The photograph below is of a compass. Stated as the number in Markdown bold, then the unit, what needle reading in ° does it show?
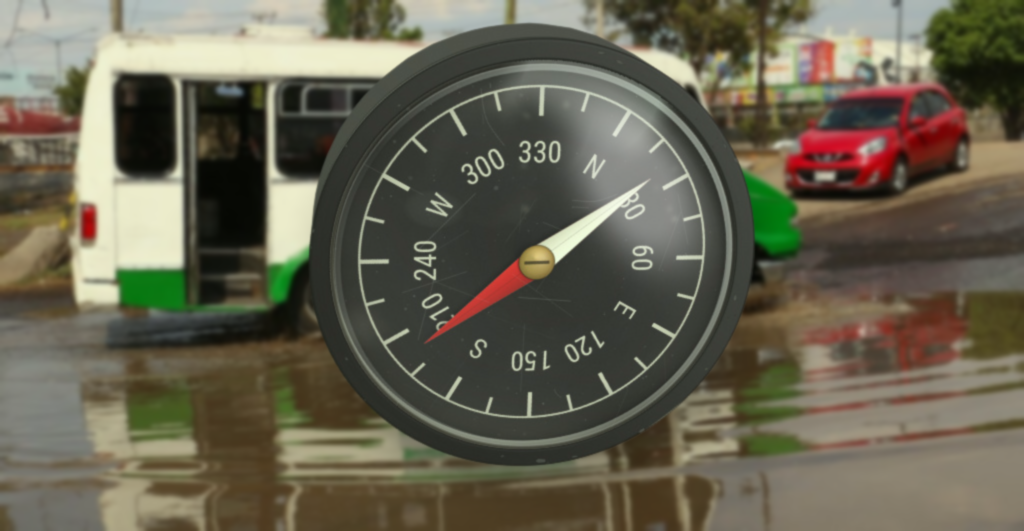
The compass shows **202.5** °
